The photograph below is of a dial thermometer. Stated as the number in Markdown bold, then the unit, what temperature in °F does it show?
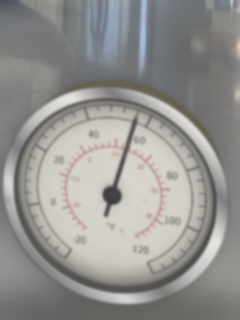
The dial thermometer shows **56** °F
